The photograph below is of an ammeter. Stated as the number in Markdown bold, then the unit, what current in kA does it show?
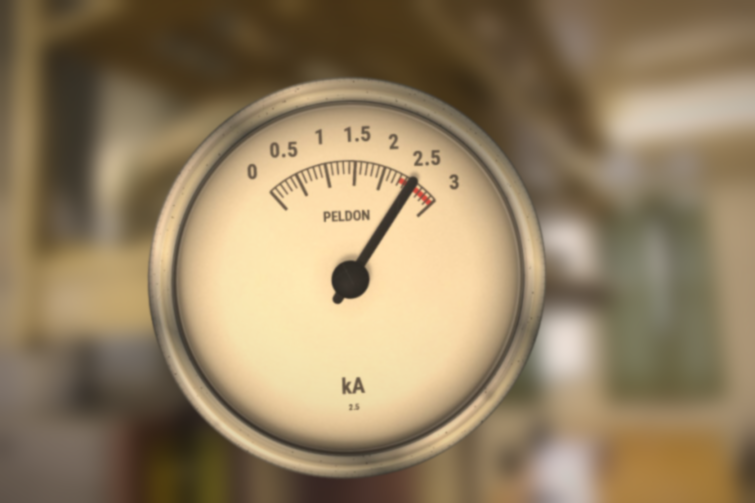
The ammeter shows **2.5** kA
